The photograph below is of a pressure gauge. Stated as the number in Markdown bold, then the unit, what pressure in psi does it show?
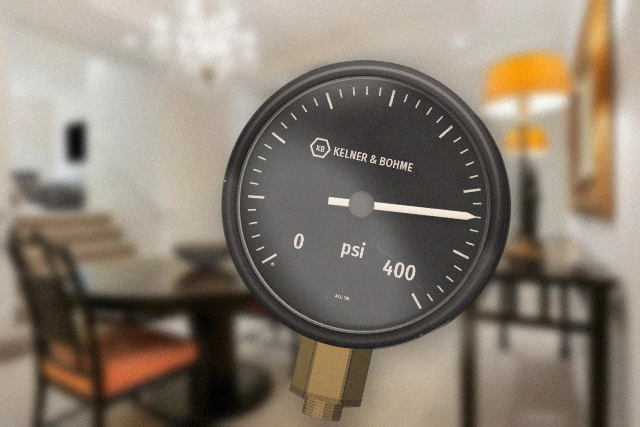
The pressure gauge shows **320** psi
